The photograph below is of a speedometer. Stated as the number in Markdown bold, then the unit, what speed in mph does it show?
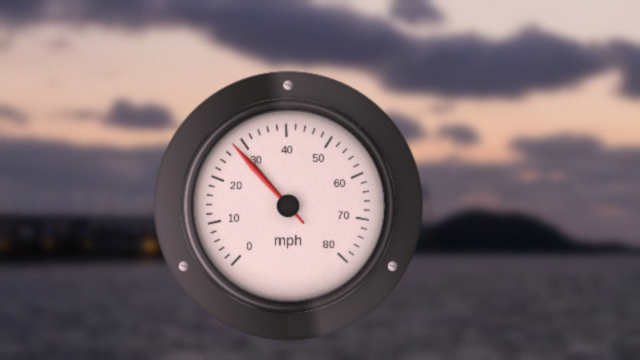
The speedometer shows **28** mph
